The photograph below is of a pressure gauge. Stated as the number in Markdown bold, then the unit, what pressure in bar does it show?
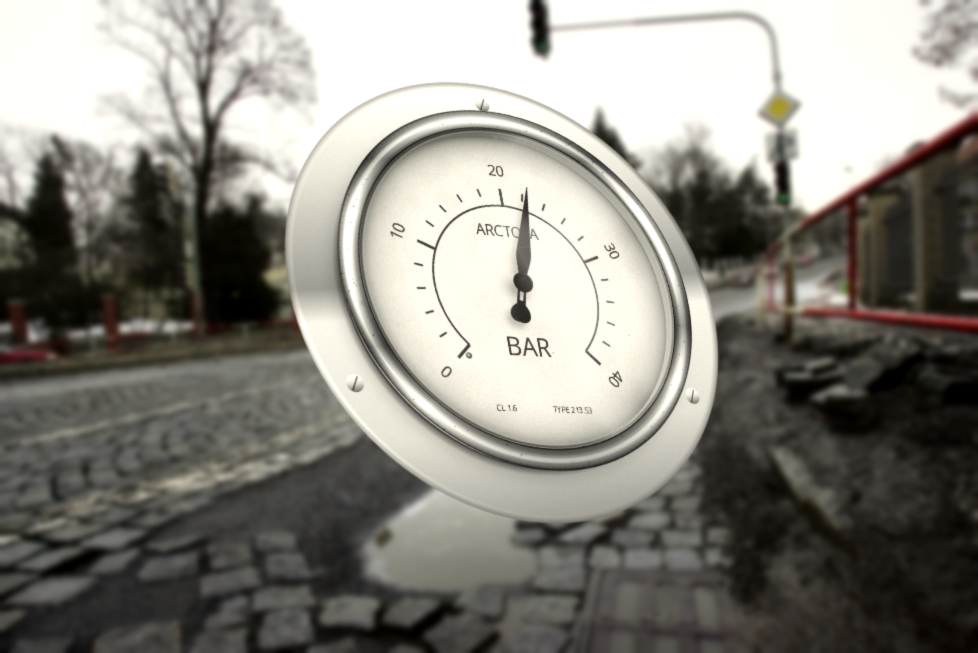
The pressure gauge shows **22** bar
